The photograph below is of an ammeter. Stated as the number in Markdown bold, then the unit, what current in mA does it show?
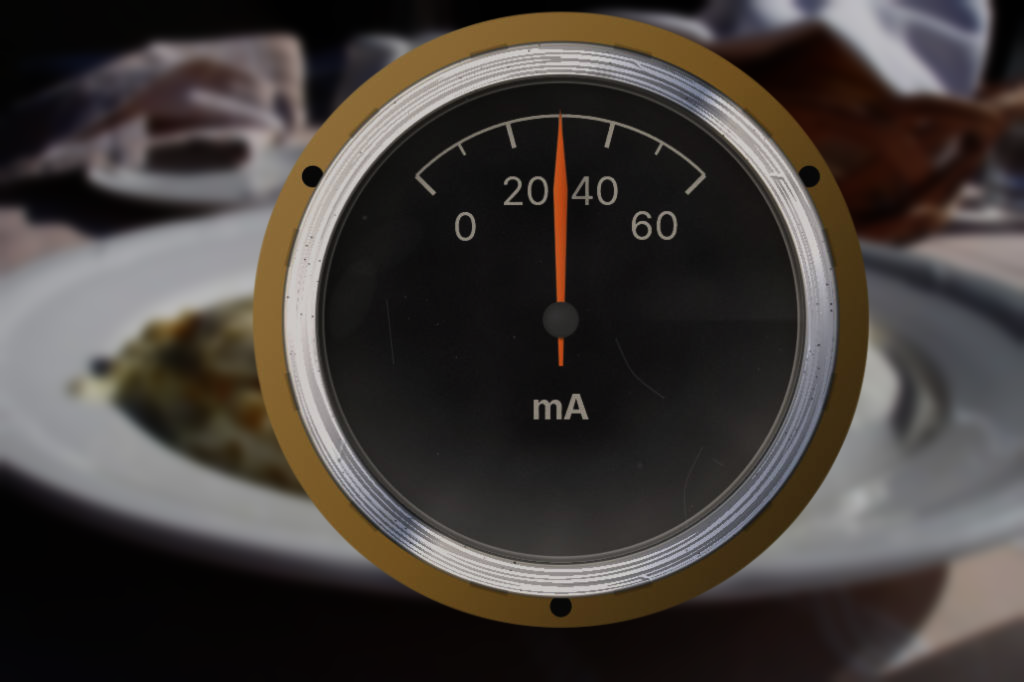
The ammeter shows **30** mA
